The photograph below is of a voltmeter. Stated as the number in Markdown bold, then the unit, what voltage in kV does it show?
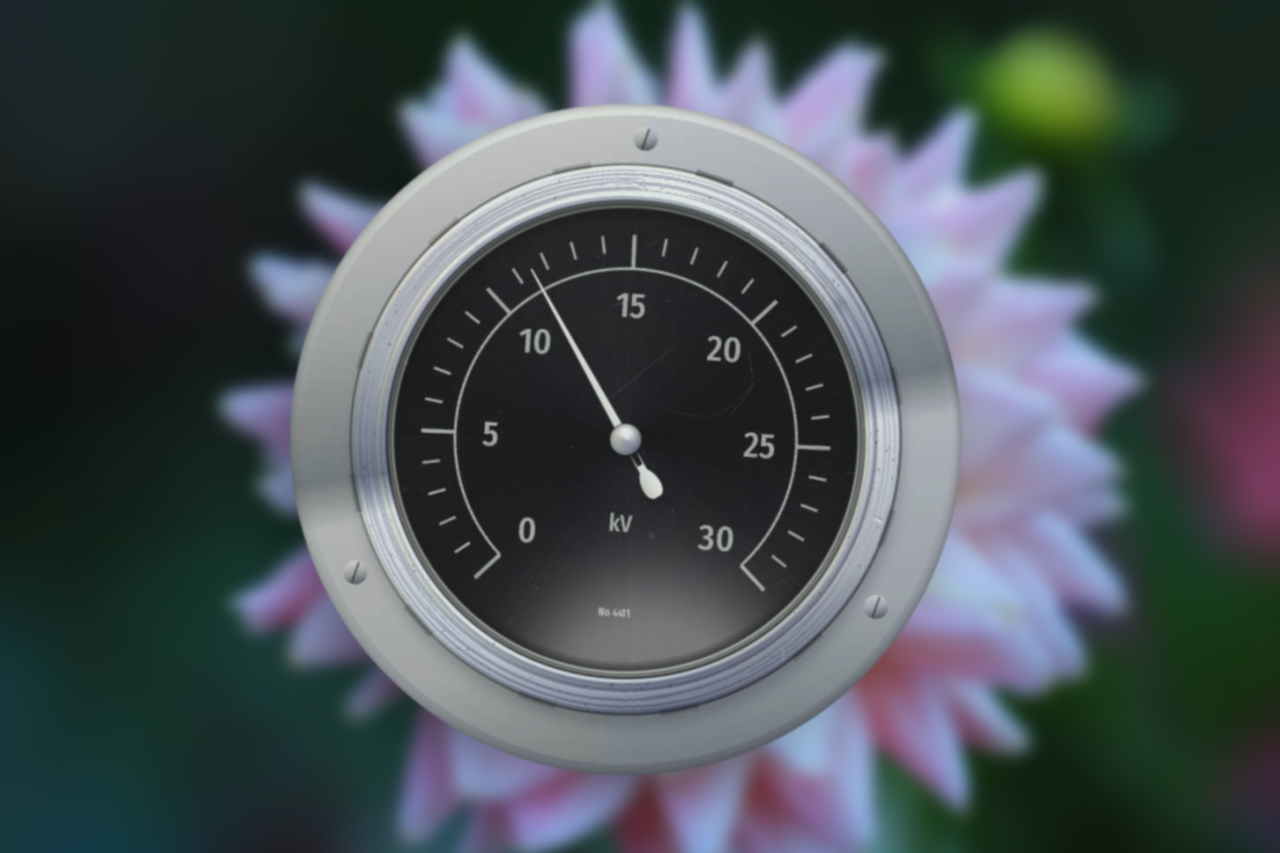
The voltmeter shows **11.5** kV
